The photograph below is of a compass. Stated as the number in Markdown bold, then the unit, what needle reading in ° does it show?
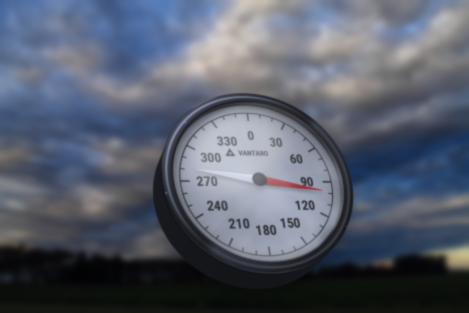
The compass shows **100** °
